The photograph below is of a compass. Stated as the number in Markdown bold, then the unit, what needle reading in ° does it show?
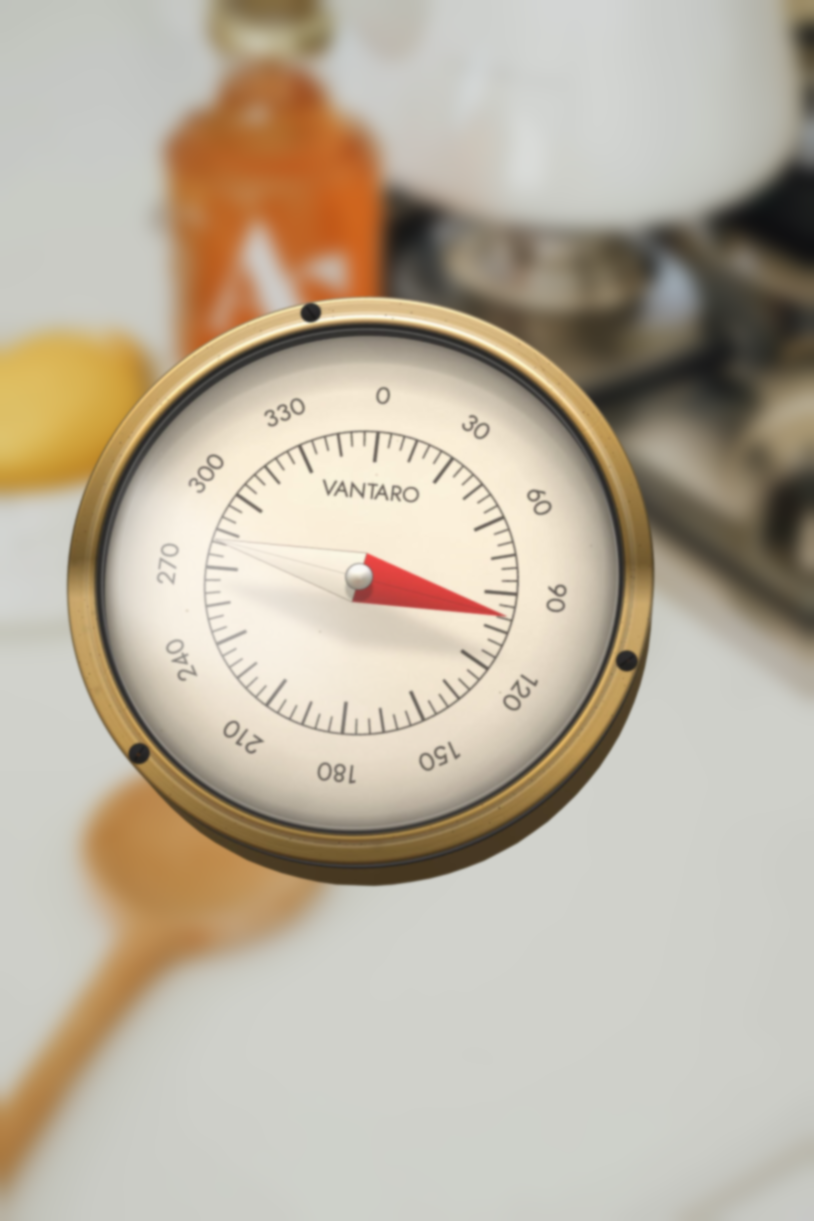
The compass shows **100** °
